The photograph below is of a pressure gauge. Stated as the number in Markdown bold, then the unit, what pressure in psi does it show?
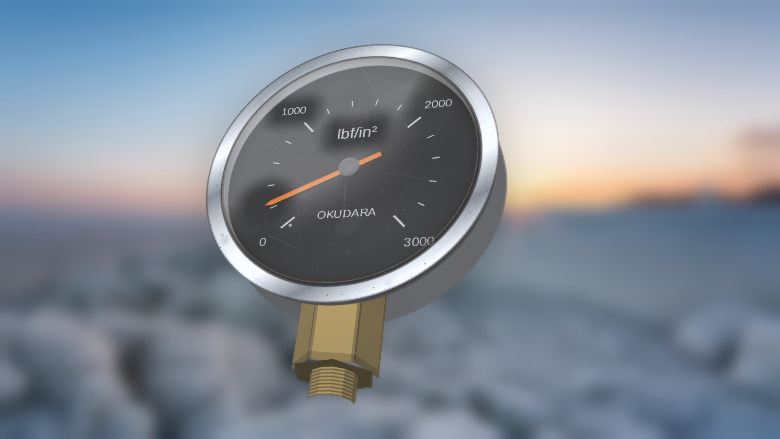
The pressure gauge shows **200** psi
